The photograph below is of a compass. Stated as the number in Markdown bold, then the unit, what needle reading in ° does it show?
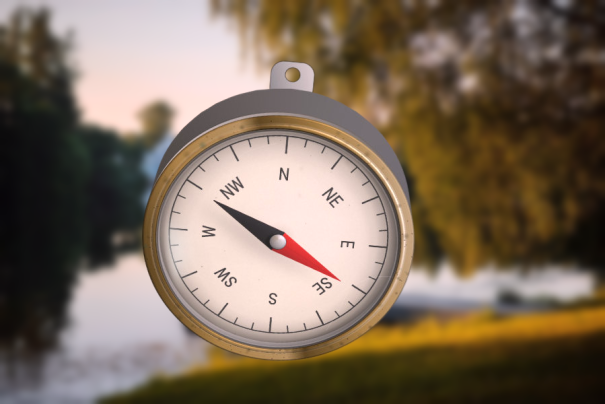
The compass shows **120** °
